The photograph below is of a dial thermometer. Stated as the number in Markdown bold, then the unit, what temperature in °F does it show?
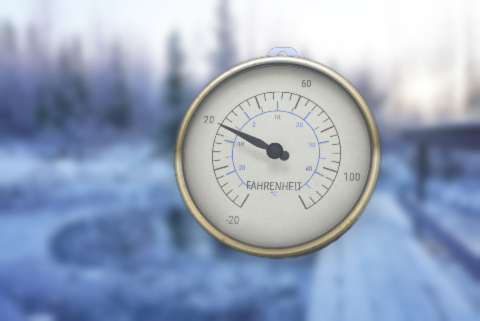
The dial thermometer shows **20** °F
